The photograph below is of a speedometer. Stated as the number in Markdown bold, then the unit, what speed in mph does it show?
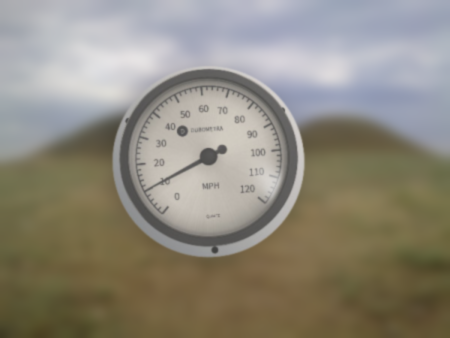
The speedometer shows **10** mph
